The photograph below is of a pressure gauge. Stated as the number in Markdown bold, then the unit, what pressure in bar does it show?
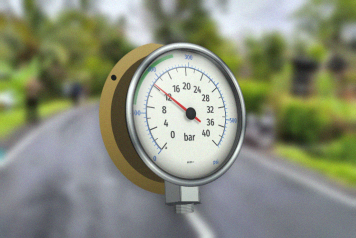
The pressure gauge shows **12** bar
